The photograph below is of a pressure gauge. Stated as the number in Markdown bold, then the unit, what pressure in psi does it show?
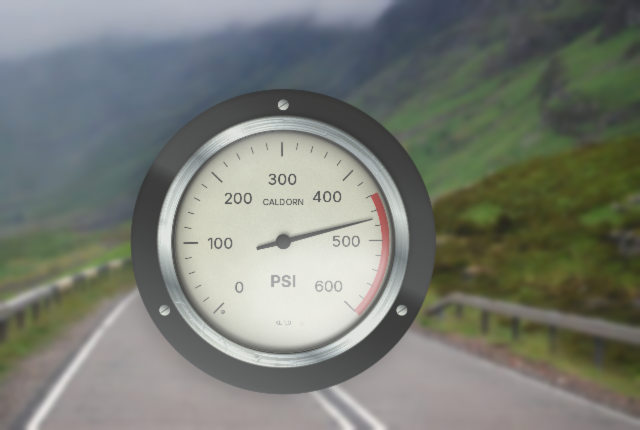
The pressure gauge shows **470** psi
